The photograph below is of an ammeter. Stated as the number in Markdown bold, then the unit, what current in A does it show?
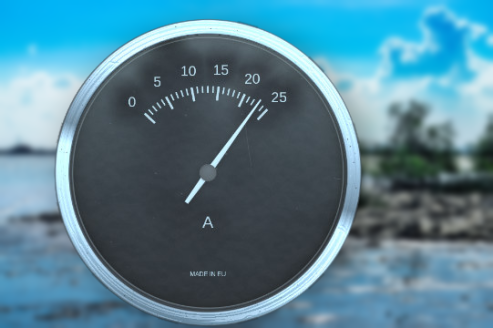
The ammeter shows **23** A
